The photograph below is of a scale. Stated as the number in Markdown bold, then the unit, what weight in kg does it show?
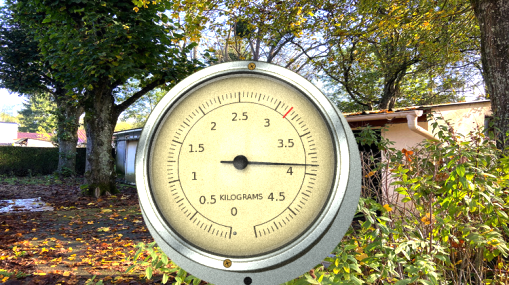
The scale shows **3.9** kg
